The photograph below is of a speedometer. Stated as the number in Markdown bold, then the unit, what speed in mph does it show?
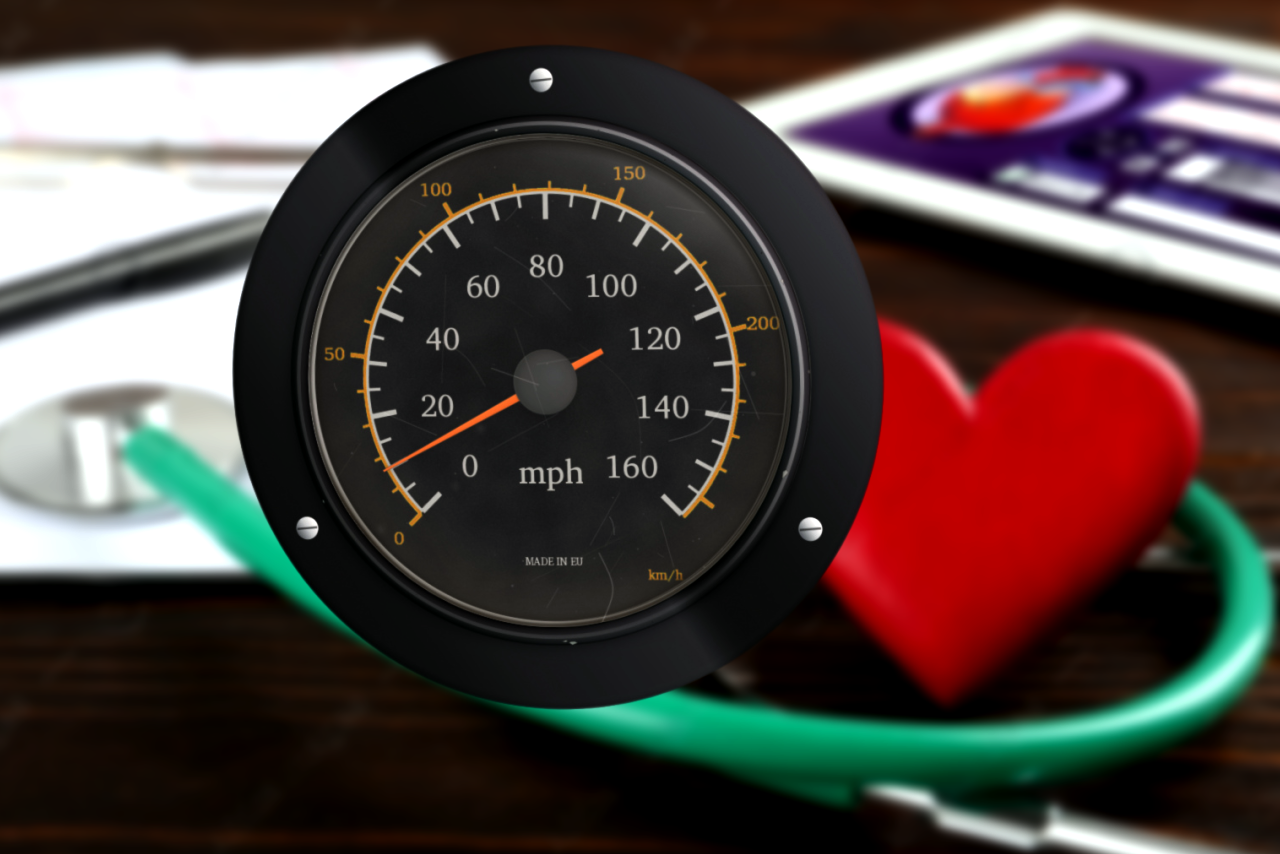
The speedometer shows **10** mph
